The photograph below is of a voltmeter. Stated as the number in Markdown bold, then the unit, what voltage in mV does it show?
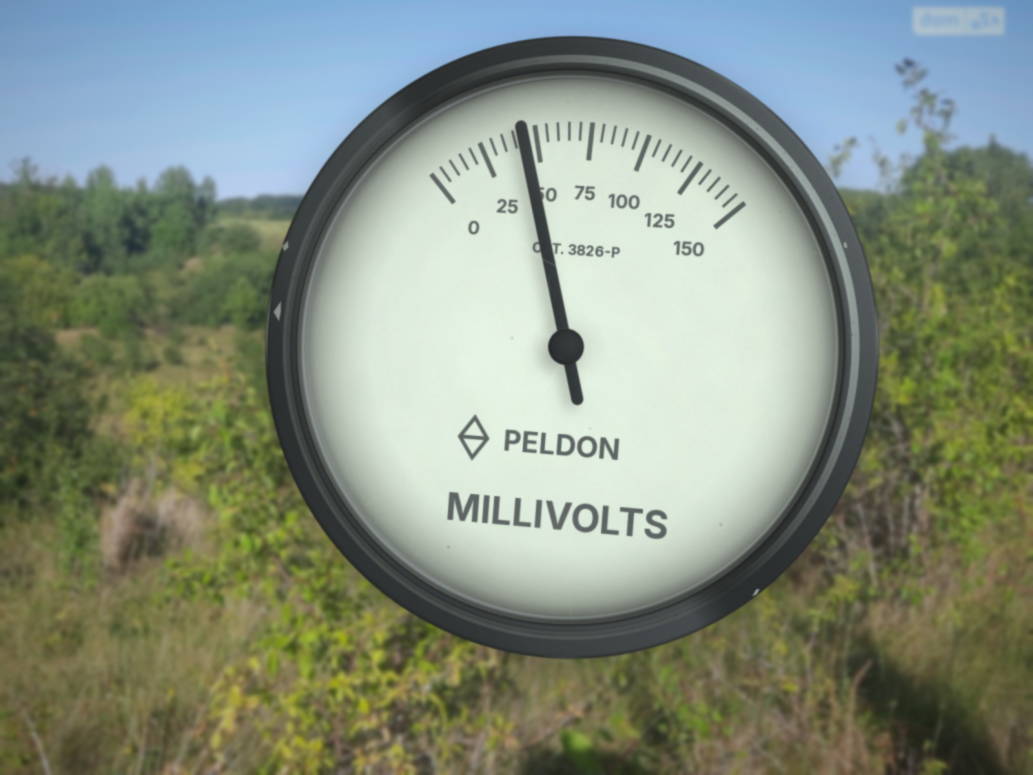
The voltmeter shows **45** mV
